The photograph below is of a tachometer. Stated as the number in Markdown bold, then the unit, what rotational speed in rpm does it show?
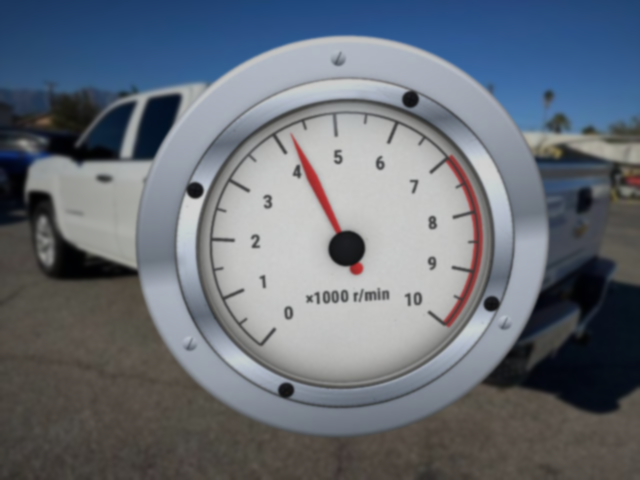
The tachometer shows **4250** rpm
